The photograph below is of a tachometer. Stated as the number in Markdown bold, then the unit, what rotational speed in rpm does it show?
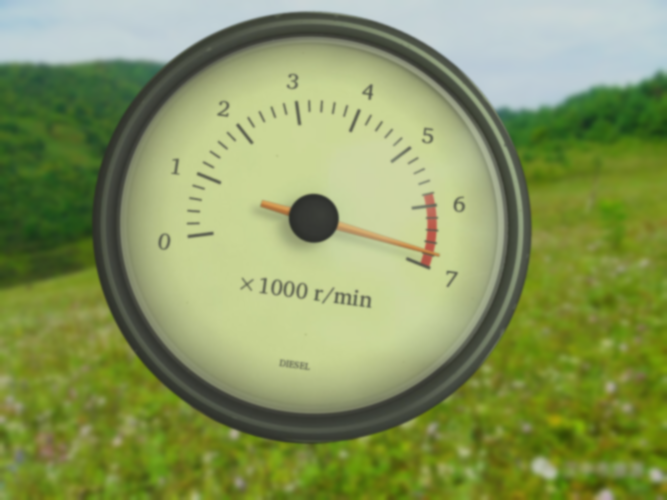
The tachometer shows **6800** rpm
